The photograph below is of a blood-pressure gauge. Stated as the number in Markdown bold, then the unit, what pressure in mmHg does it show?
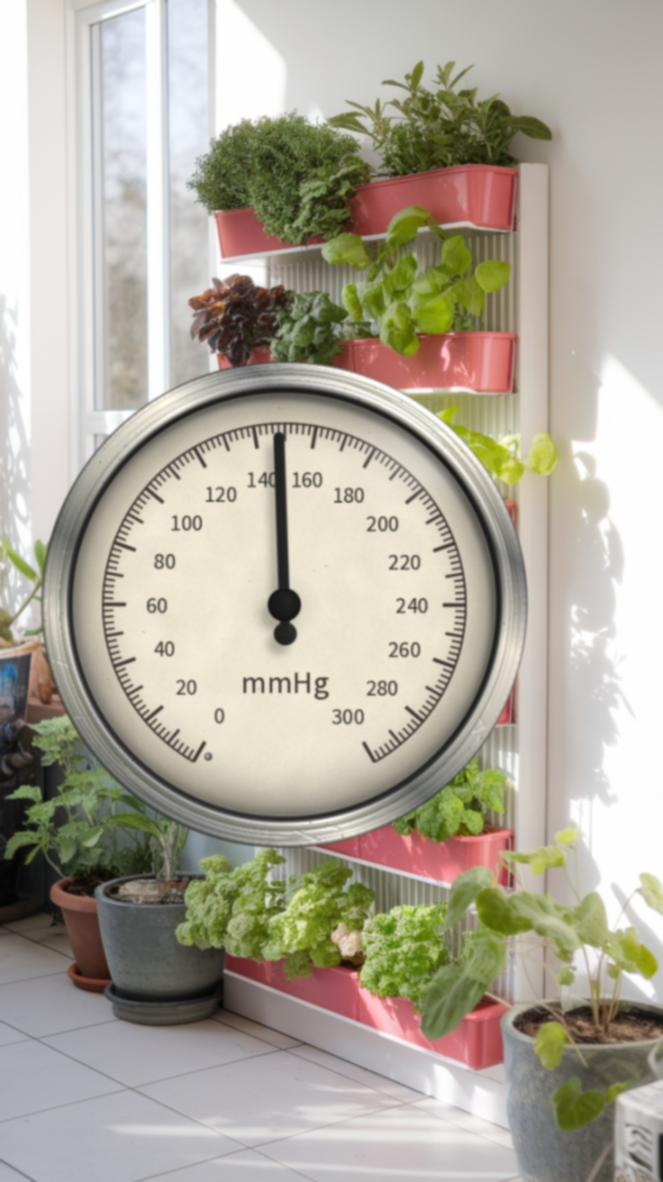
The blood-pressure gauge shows **148** mmHg
